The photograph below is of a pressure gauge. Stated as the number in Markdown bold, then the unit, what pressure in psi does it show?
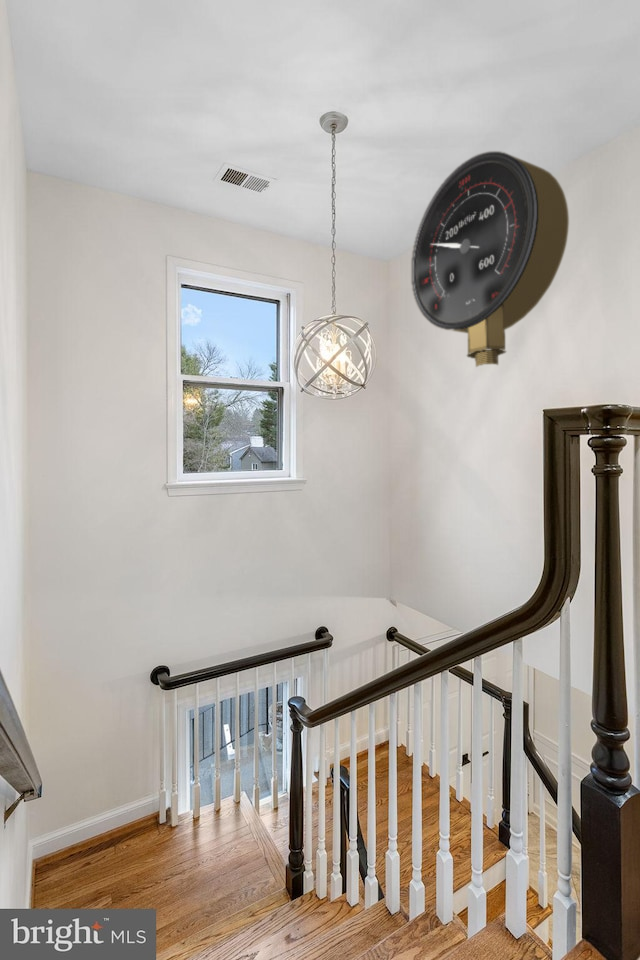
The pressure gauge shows **150** psi
